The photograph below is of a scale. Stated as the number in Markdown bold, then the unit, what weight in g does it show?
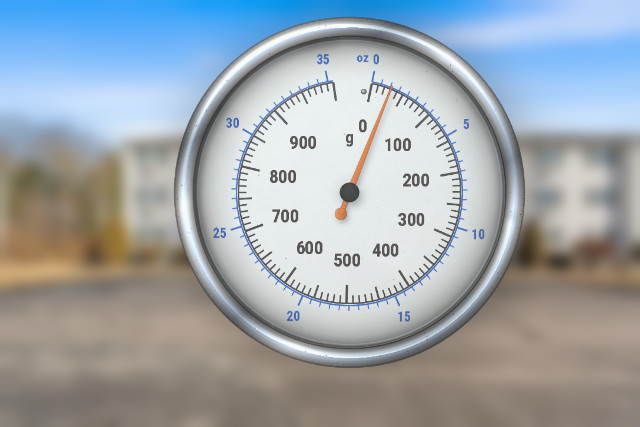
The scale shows **30** g
